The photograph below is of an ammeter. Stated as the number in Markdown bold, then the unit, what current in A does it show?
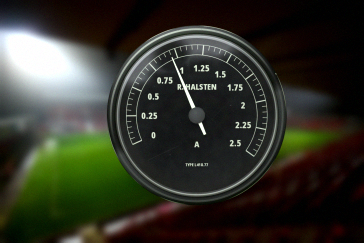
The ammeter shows **0.95** A
